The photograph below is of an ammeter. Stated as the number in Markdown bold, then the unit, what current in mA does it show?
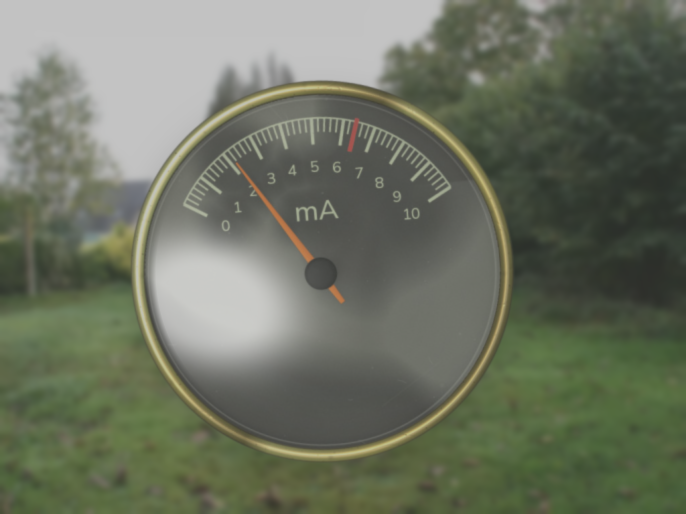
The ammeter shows **2.2** mA
